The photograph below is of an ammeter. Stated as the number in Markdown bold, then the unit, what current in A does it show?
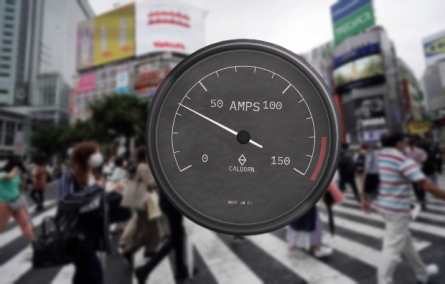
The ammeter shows **35** A
